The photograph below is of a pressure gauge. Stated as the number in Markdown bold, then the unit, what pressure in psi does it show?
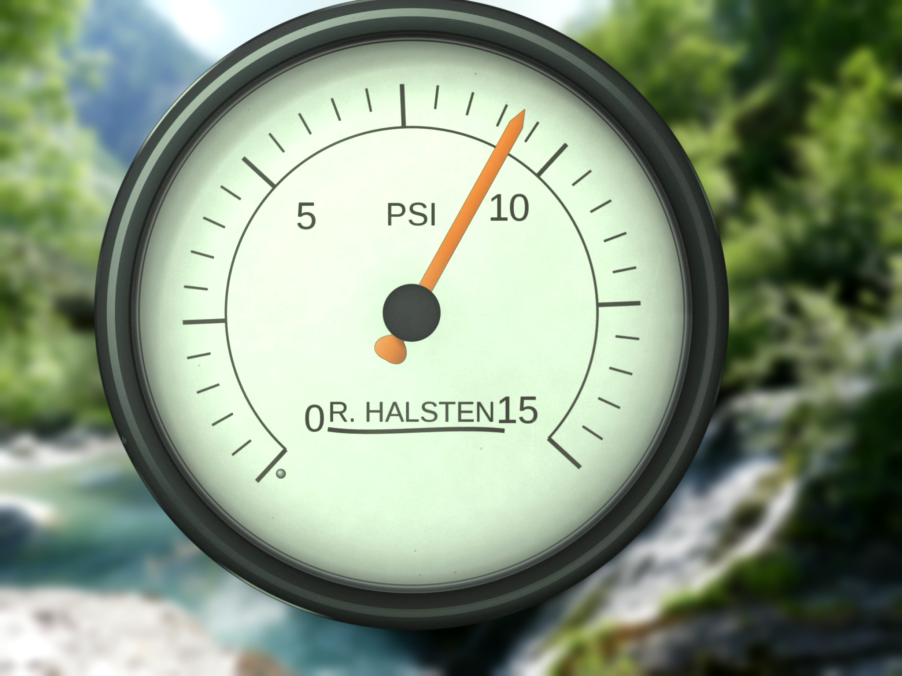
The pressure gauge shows **9.25** psi
